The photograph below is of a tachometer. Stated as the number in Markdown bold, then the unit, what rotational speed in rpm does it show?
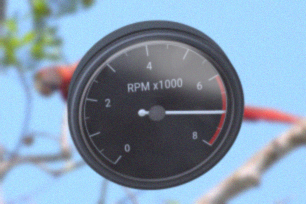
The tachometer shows **7000** rpm
